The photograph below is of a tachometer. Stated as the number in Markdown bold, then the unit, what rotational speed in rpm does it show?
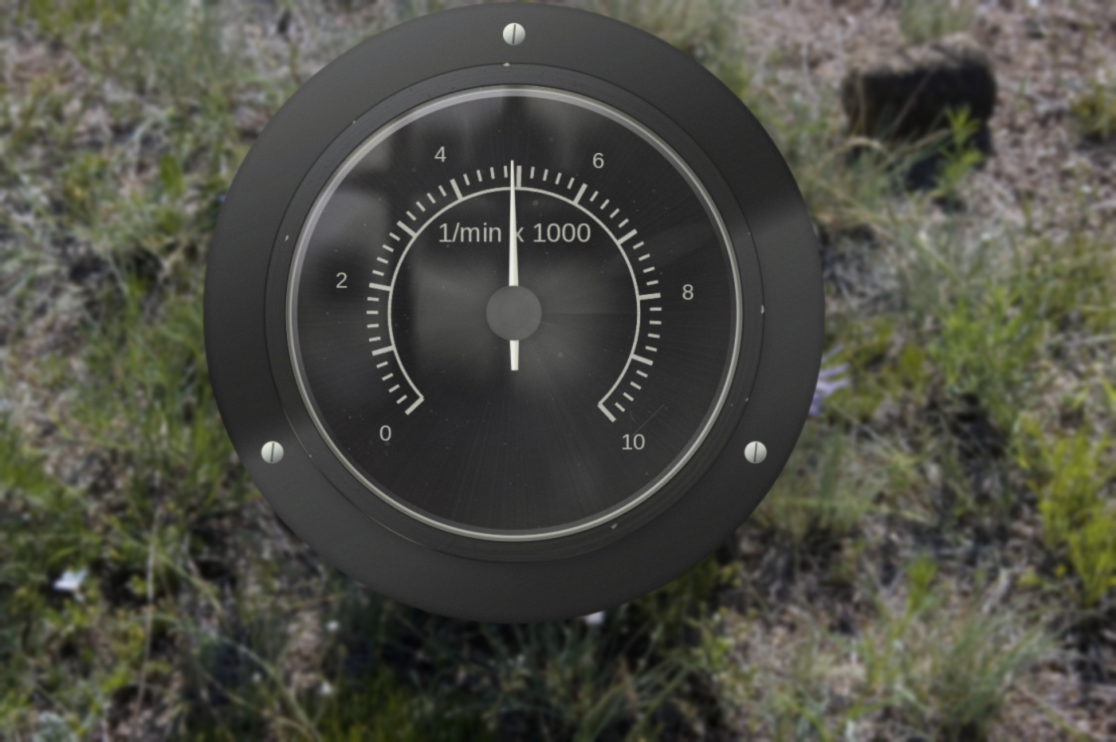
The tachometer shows **4900** rpm
